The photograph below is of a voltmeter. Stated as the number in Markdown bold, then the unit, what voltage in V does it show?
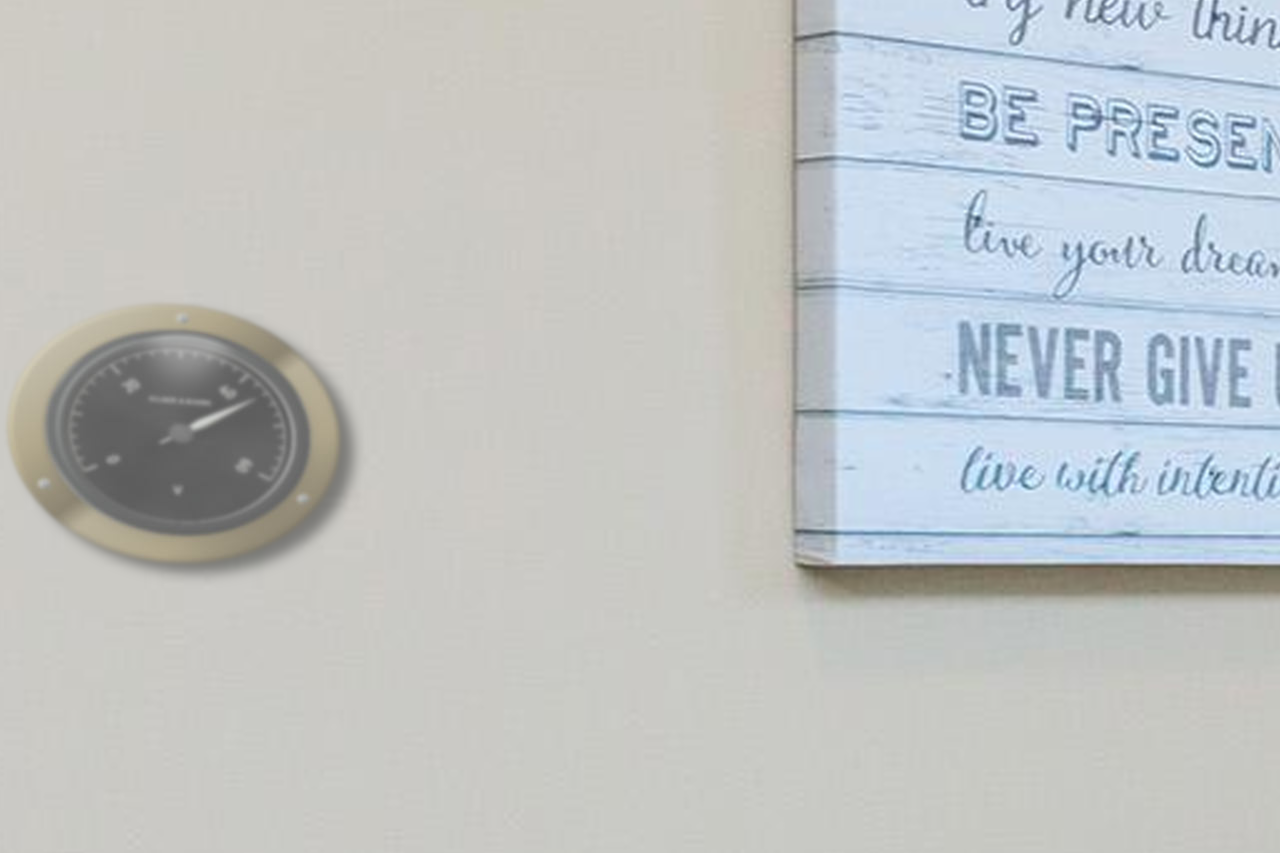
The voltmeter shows **44** V
